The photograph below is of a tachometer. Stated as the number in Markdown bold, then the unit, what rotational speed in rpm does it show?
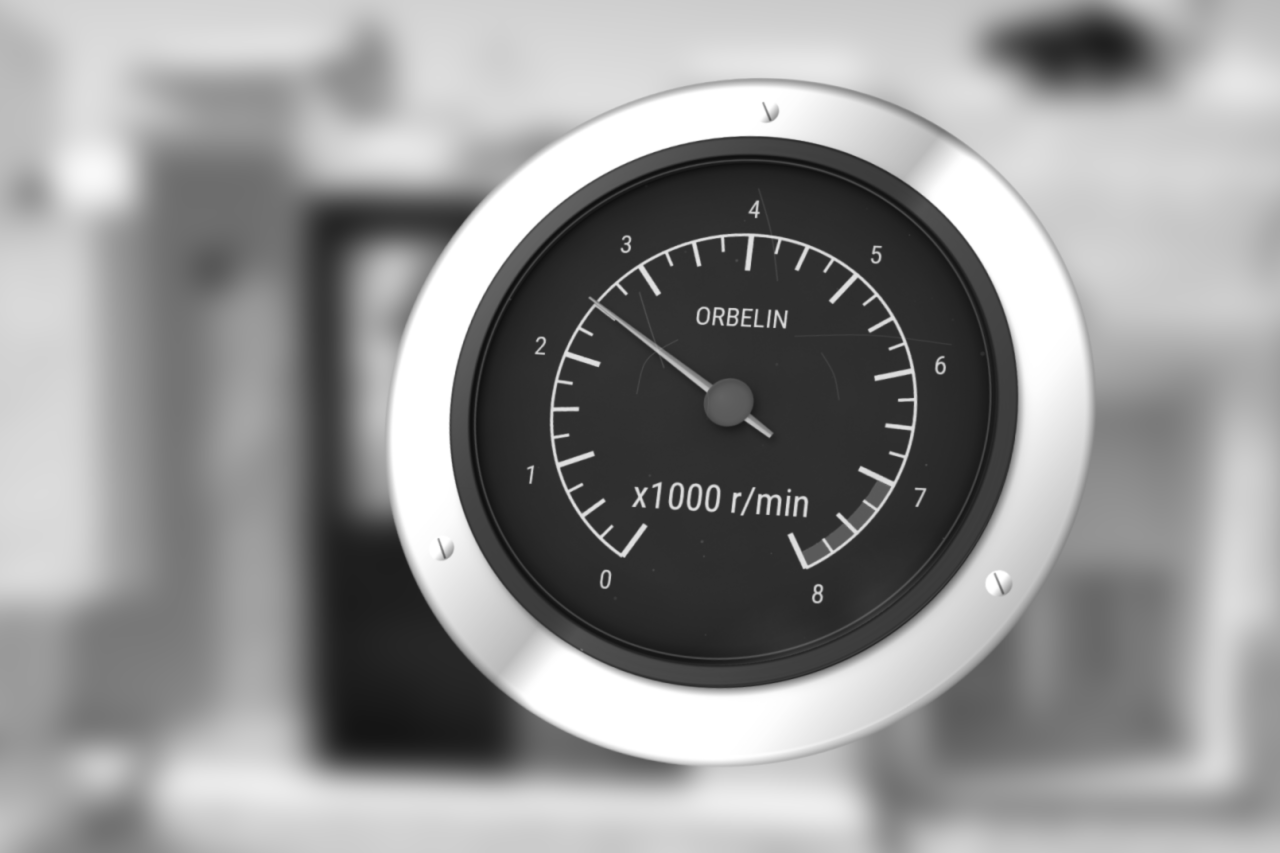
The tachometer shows **2500** rpm
